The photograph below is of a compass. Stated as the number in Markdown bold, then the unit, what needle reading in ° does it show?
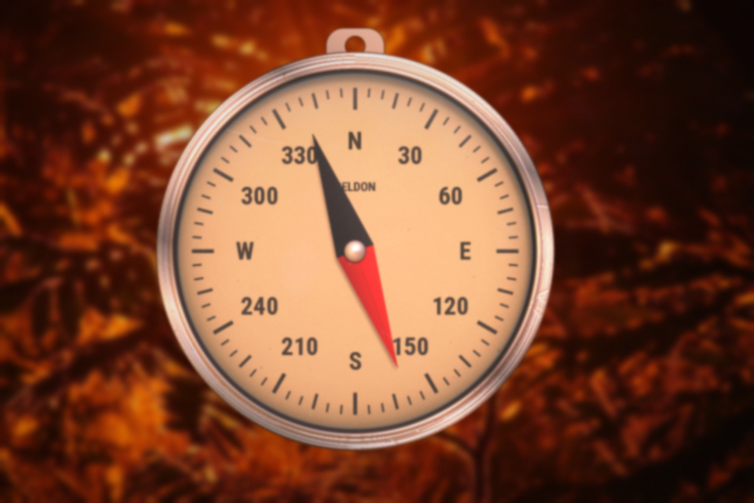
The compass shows **160** °
